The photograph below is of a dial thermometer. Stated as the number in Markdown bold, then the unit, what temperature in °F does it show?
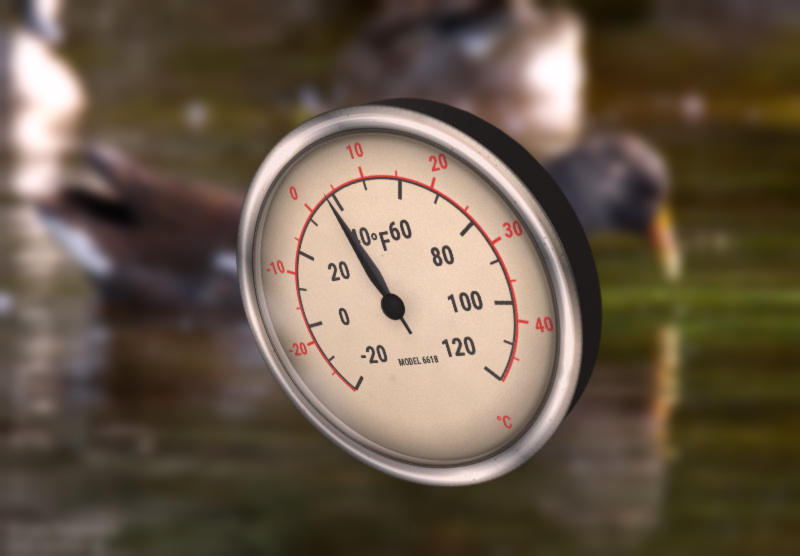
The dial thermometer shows **40** °F
